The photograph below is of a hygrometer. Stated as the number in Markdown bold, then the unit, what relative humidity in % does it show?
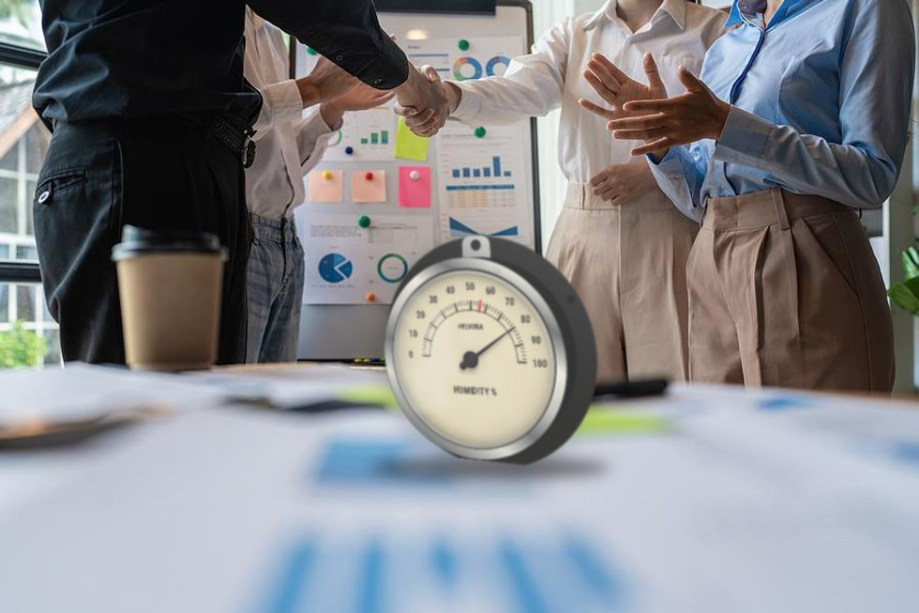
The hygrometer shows **80** %
